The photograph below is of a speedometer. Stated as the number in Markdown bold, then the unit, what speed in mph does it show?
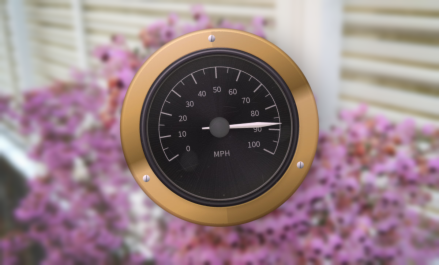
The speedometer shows **87.5** mph
